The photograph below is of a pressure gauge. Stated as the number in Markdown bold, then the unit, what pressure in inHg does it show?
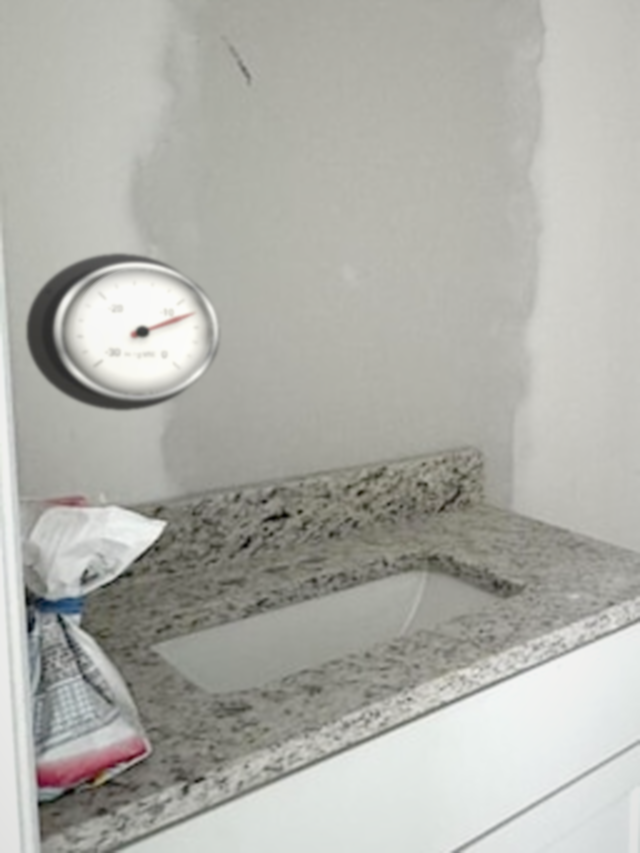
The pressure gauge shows **-8** inHg
